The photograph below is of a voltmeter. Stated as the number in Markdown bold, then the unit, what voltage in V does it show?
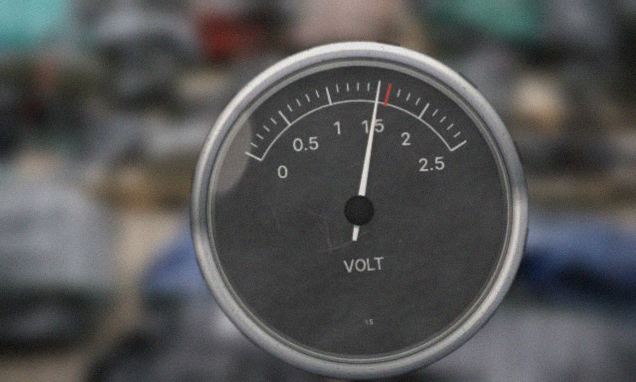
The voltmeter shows **1.5** V
